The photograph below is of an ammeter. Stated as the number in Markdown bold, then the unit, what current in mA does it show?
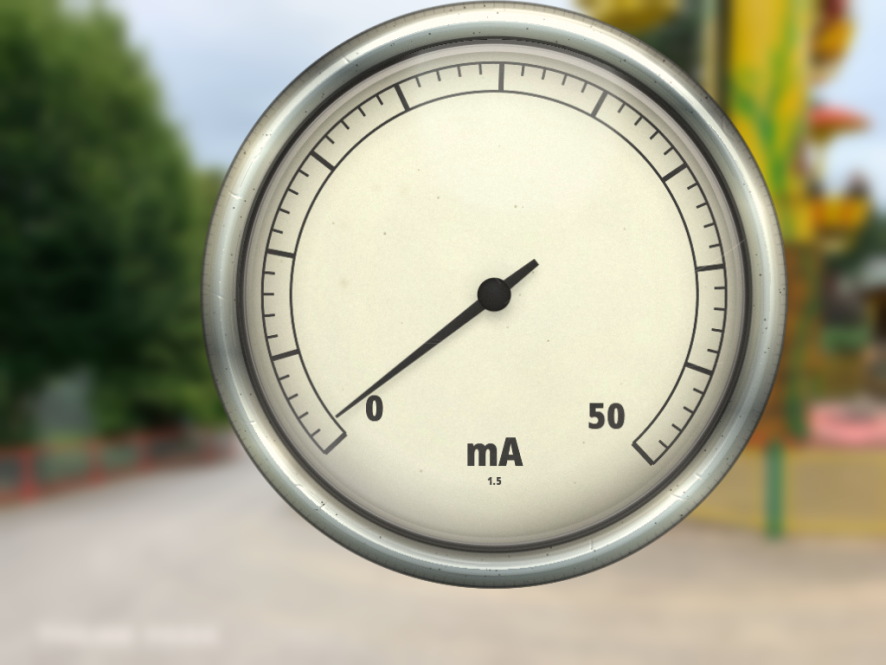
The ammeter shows **1** mA
